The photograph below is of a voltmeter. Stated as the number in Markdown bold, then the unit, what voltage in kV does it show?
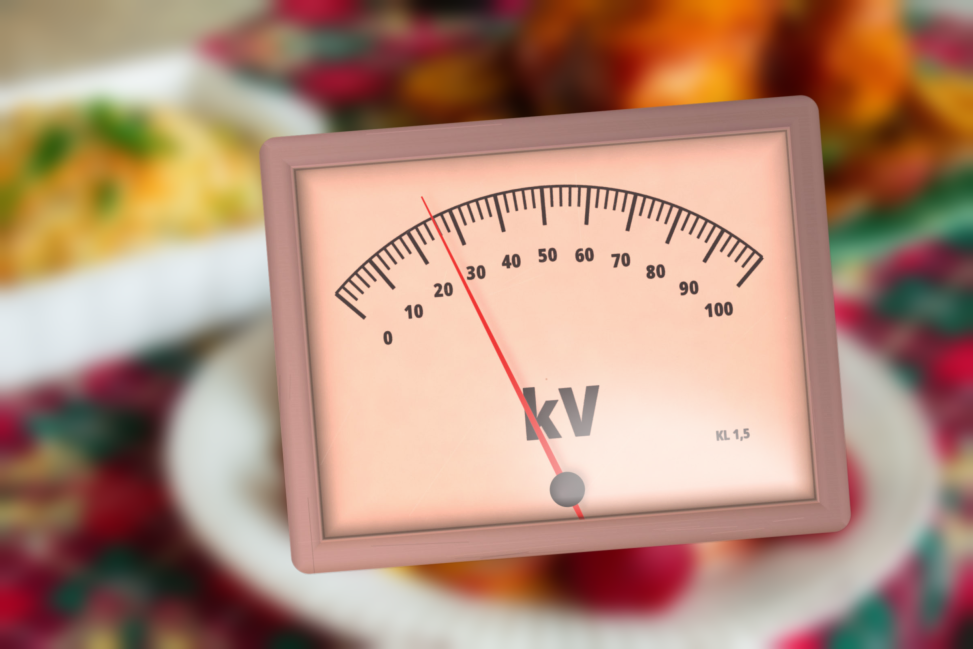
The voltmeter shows **26** kV
